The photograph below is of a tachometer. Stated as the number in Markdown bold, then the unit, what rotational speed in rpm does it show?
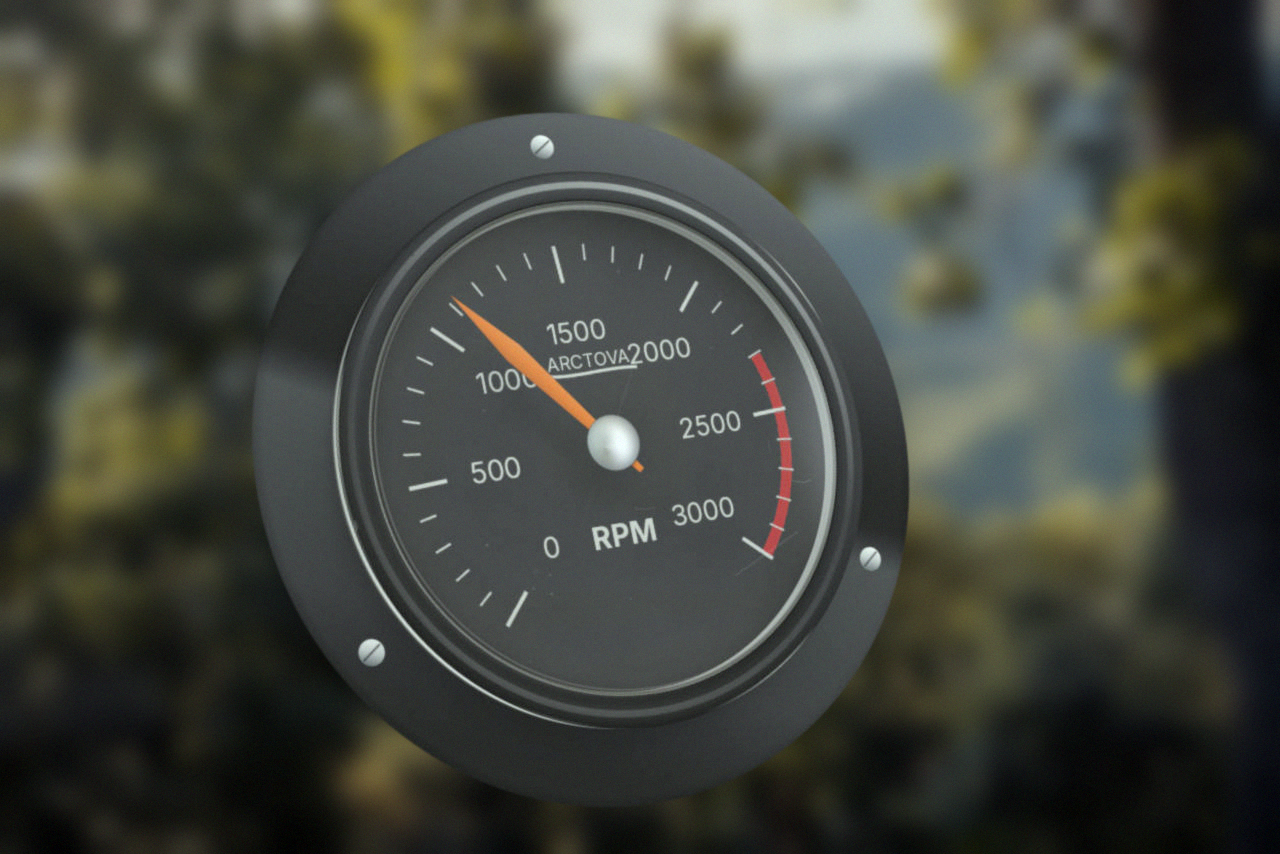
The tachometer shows **1100** rpm
